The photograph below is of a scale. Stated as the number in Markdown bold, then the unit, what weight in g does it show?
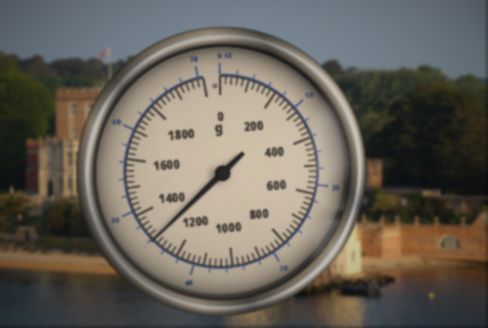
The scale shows **1300** g
